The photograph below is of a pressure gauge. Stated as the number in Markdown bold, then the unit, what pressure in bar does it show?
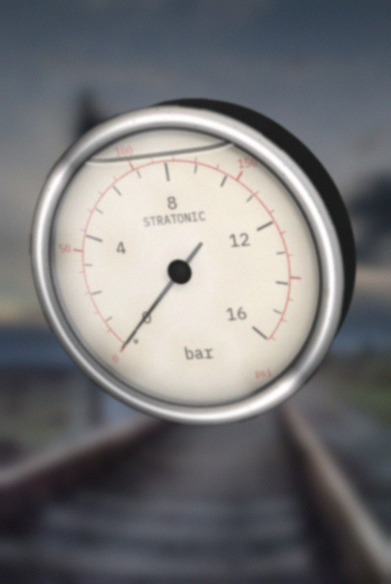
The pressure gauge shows **0** bar
